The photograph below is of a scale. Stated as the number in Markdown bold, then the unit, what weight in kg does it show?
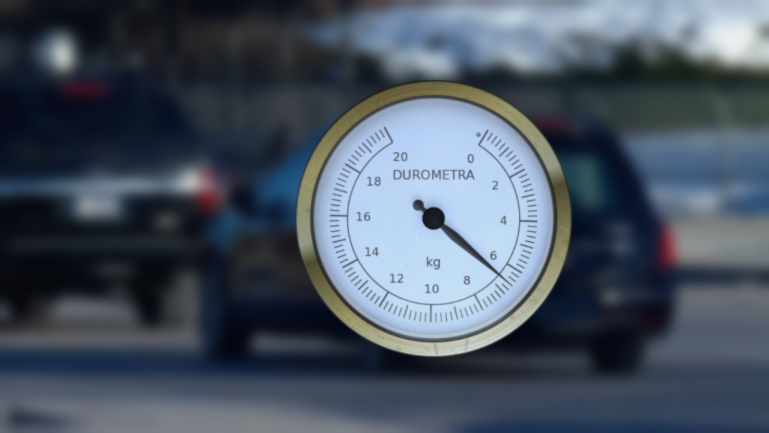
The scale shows **6.6** kg
